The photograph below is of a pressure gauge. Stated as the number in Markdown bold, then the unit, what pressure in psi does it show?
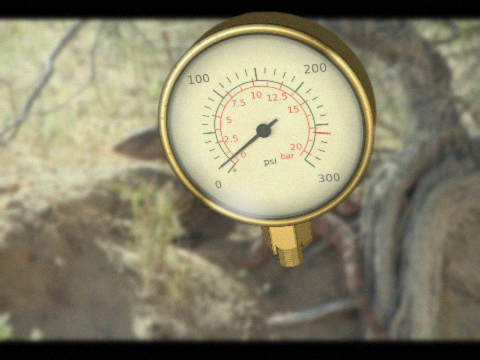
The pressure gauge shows **10** psi
